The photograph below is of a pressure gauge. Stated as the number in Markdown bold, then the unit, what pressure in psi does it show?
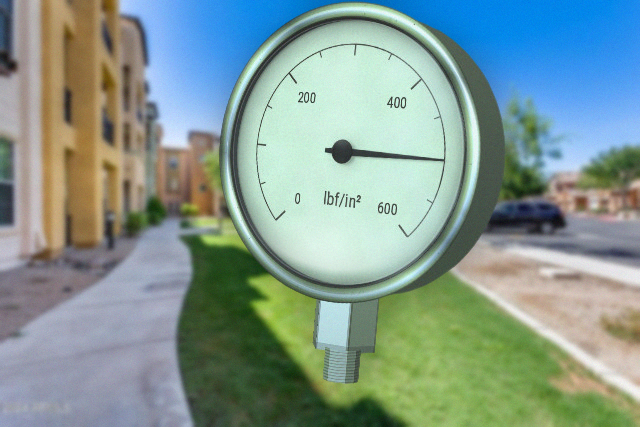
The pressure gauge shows **500** psi
